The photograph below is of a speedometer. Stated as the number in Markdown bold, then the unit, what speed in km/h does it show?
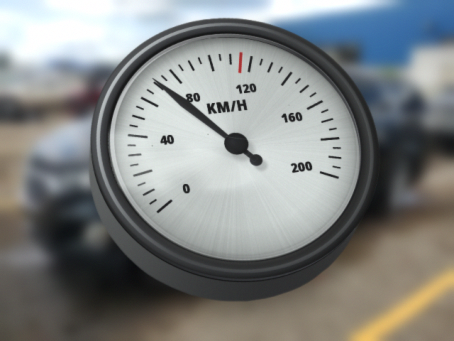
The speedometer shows **70** km/h
